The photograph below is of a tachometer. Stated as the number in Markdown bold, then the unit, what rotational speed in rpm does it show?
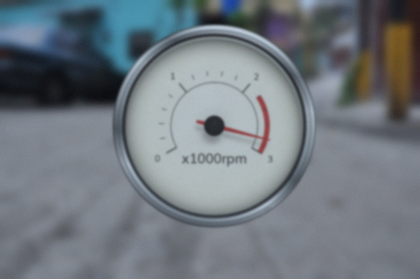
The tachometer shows **2800** rpm
